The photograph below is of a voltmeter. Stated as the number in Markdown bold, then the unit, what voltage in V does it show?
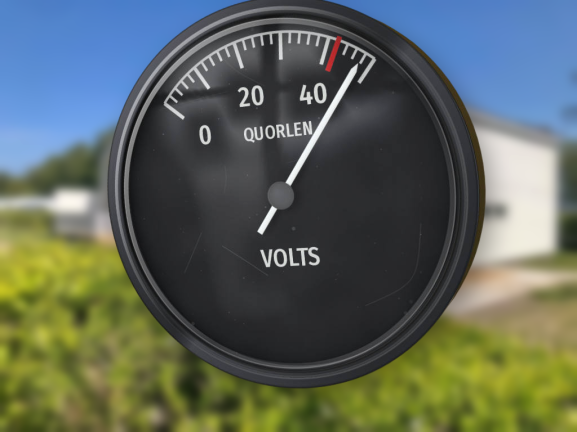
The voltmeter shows **48** V
